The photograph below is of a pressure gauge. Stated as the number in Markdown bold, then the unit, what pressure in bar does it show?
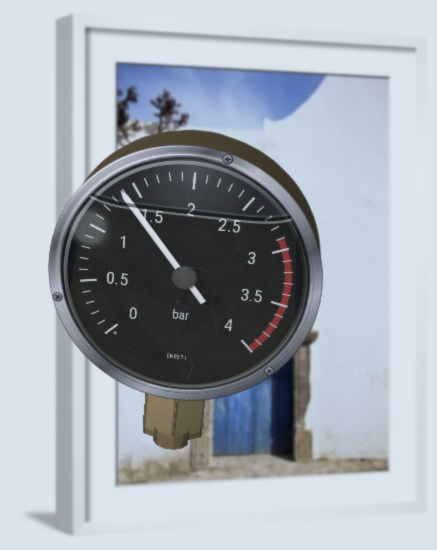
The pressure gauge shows **1.4** bar
